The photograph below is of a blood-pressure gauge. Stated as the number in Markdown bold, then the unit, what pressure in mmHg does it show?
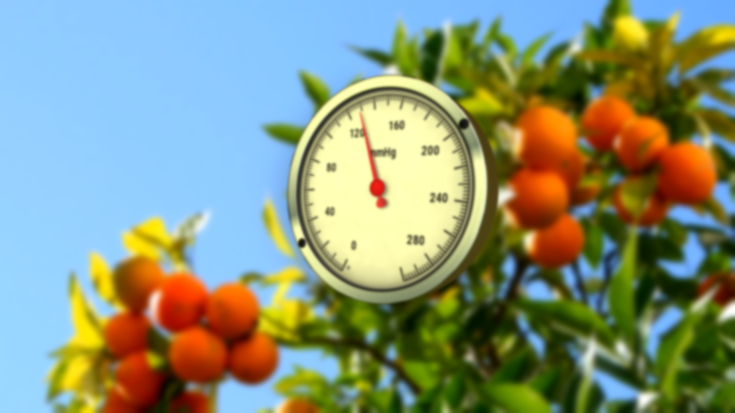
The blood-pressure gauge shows **130** mmHg
